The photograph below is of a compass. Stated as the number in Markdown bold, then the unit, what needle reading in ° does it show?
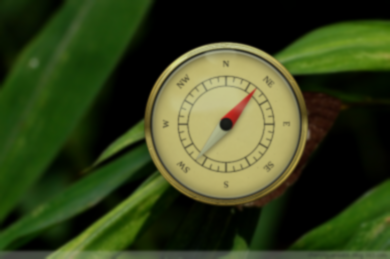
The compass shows **40** °
